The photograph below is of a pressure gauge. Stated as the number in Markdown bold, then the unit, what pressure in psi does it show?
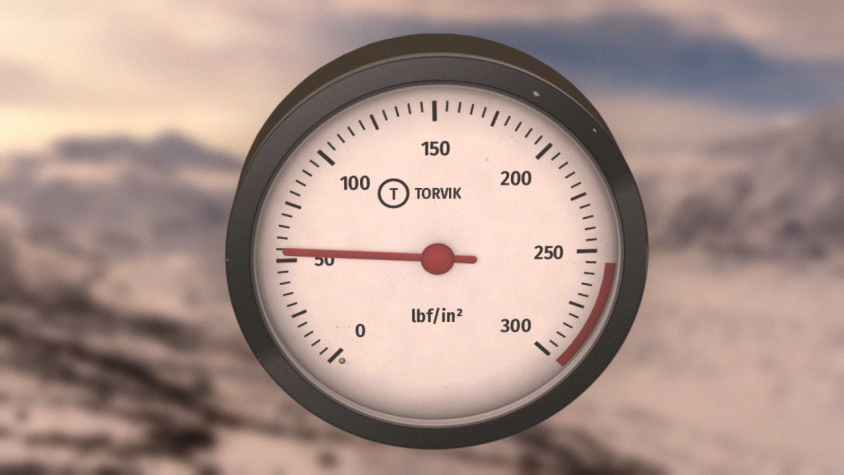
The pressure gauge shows **55** psi
